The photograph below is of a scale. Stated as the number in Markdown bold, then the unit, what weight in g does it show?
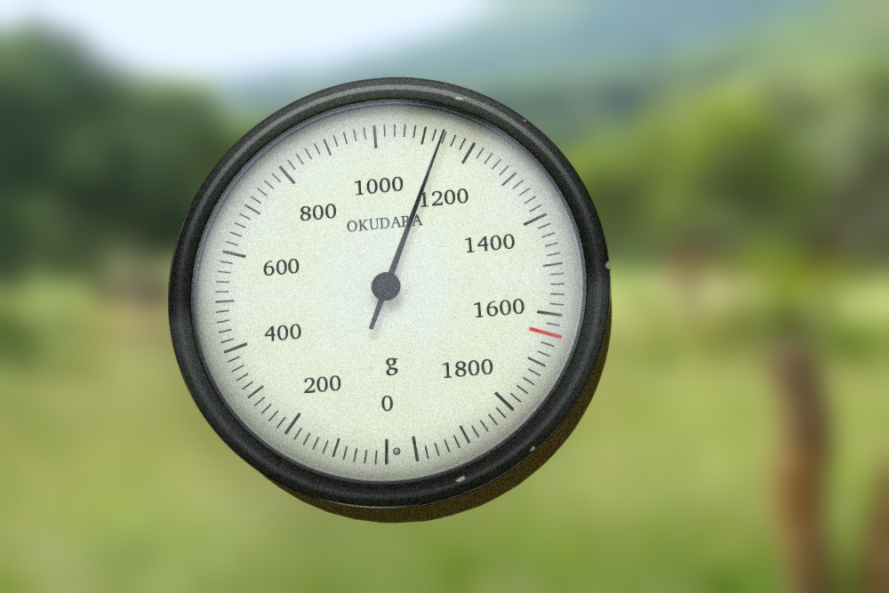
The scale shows **1140** g
